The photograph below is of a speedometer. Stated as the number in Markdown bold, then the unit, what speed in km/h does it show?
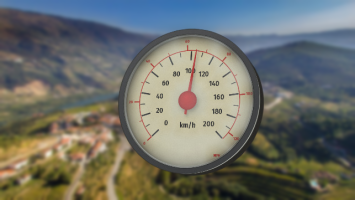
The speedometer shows **105** km/h
